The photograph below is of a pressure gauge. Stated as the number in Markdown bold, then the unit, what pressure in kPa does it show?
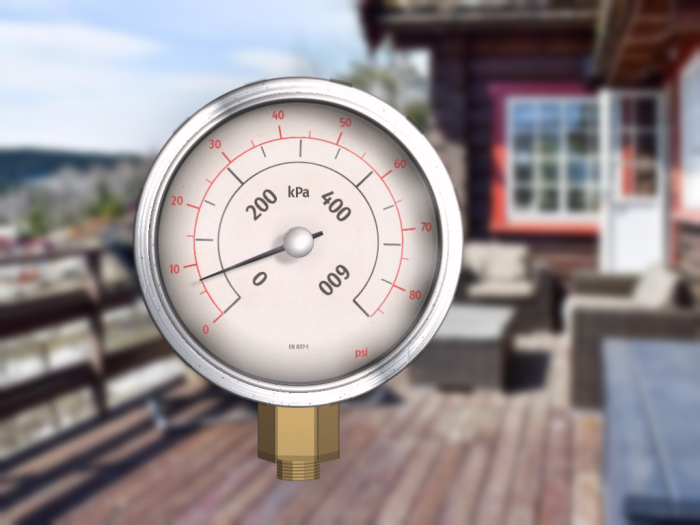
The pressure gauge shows **50** kPa
